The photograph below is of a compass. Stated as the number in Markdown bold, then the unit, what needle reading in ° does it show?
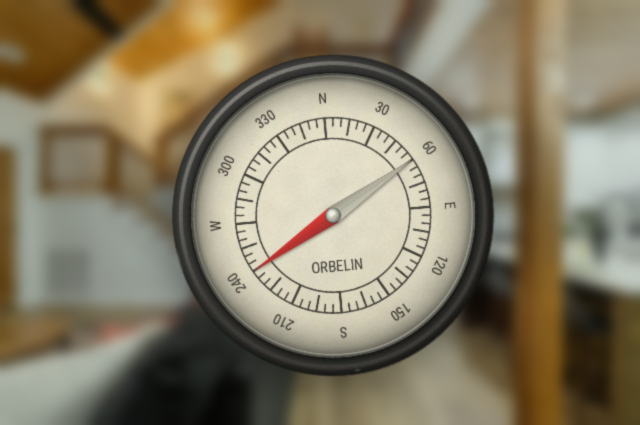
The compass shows **240** °
